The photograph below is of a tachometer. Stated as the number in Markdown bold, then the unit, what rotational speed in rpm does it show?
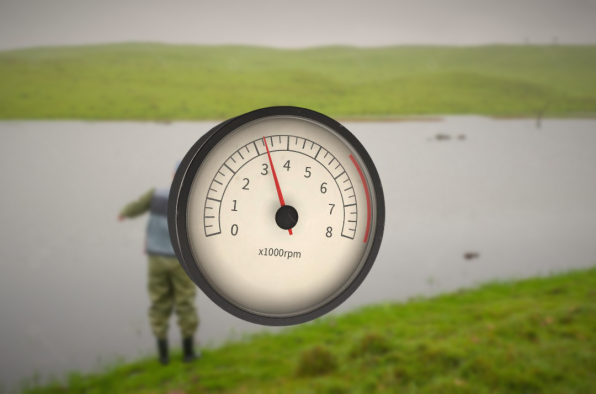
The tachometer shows **3250** rpm
